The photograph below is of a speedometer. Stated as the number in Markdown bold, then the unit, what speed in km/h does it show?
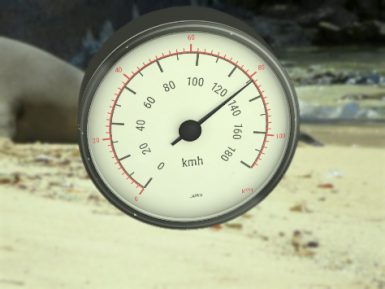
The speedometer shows **130** km/h
